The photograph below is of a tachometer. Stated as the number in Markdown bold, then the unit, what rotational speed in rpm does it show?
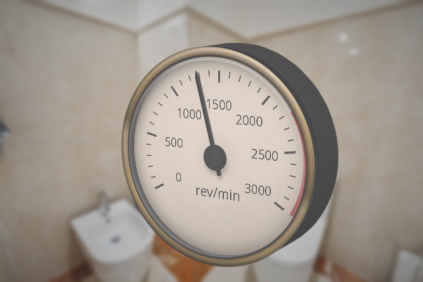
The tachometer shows **1300** rpm
